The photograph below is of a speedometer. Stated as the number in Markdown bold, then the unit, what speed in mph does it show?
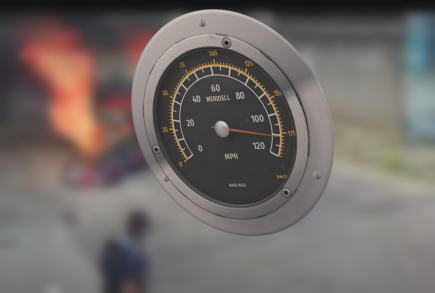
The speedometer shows **110** mph
